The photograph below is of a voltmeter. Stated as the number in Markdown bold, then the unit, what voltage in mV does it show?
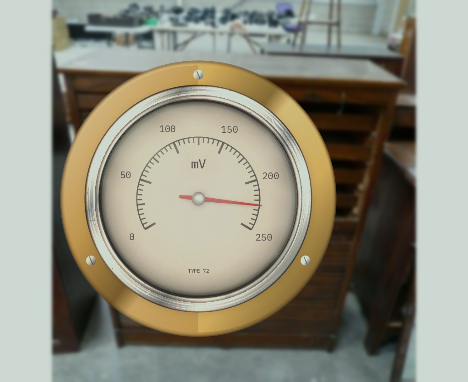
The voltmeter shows **225** mV
